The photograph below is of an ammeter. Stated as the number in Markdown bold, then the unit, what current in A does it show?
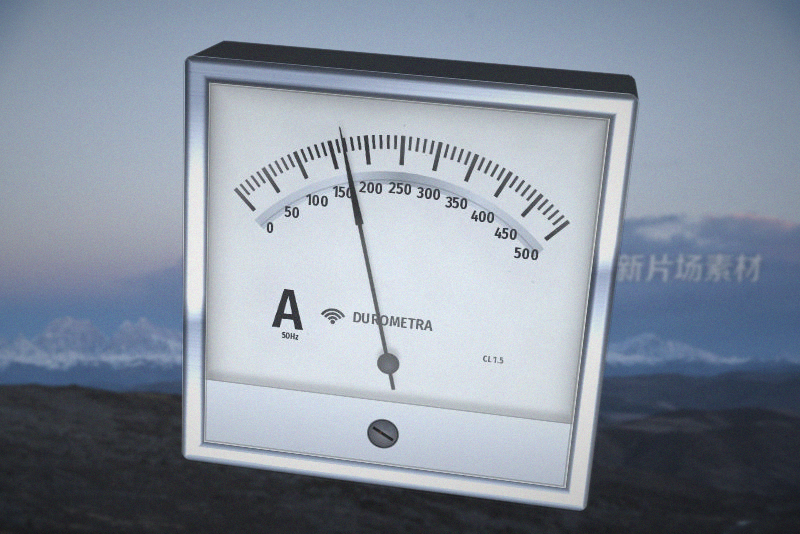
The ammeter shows **170** A
